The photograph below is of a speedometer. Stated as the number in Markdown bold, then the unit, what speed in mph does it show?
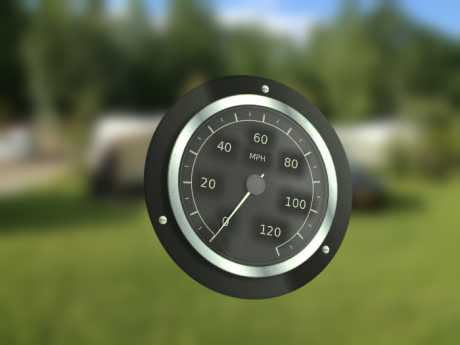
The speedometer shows **0** mph
